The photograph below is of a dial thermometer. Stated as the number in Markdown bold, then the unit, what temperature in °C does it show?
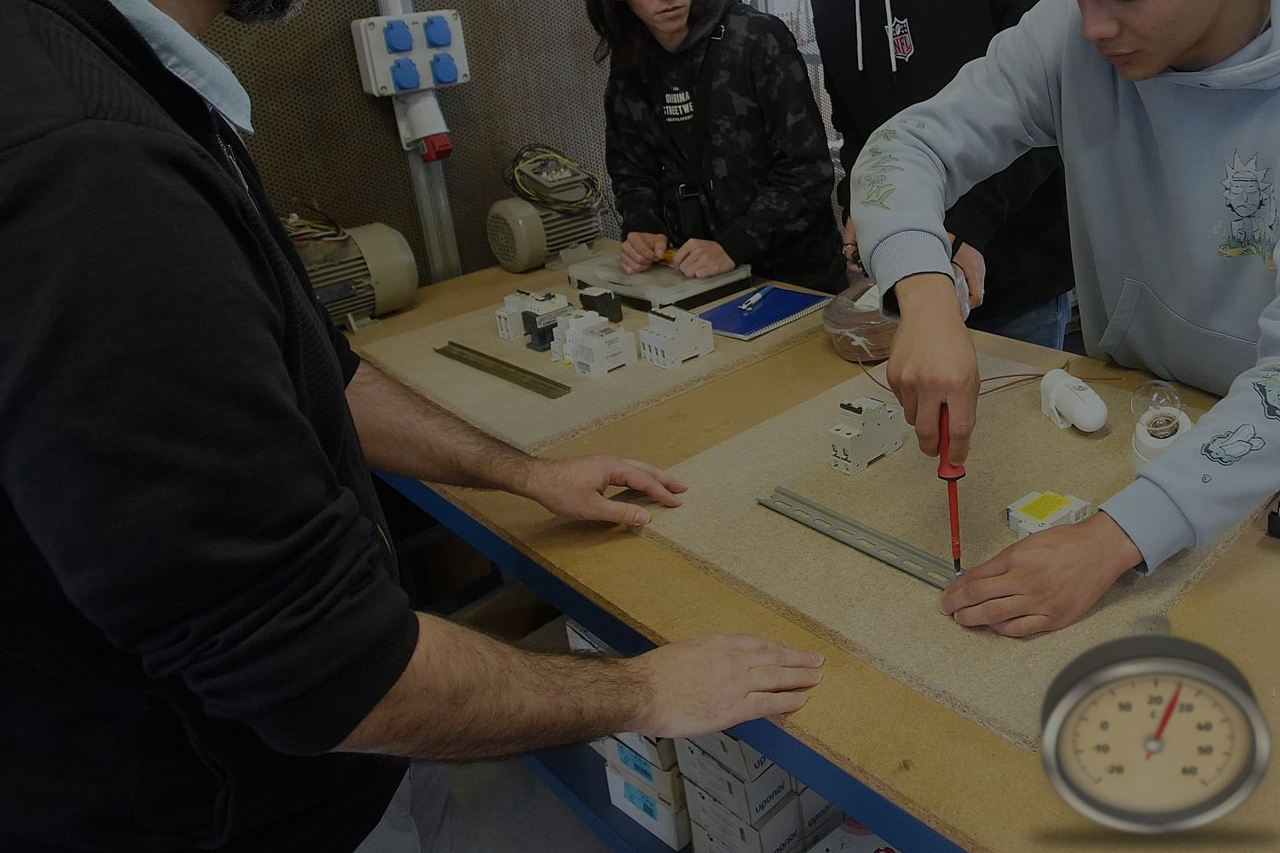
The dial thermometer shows **25** °C
